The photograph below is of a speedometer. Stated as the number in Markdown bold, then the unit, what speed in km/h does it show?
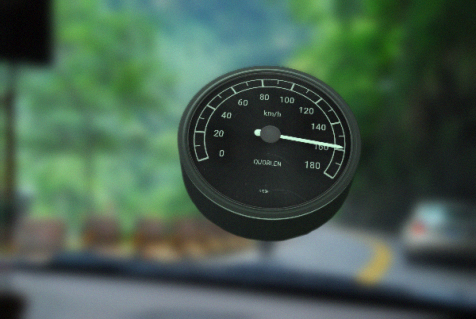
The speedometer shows **160** km/h
